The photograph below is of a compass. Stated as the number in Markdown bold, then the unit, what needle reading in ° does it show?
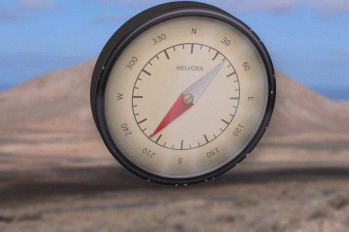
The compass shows **220** °
